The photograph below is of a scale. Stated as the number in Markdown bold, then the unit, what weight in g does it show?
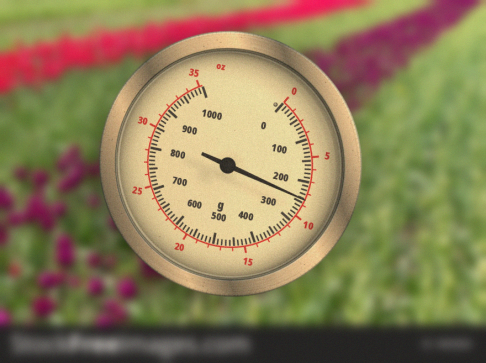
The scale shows **240** g
